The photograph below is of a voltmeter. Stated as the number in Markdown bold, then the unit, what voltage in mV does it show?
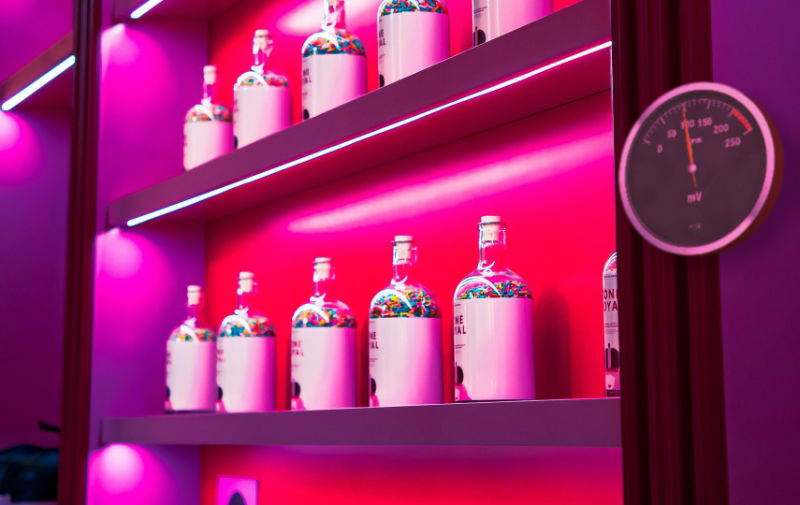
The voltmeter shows **100** mV
